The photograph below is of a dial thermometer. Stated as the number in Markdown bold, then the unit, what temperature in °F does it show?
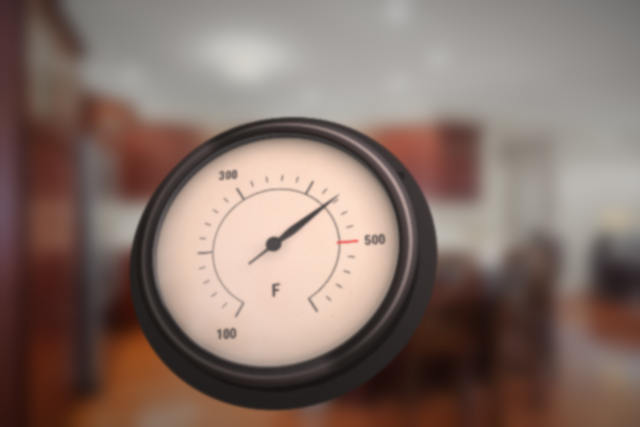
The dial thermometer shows **440** °F
